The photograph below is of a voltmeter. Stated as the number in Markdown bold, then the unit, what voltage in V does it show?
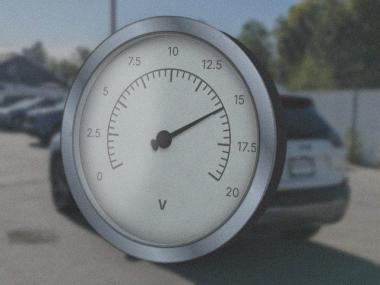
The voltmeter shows **15** V
